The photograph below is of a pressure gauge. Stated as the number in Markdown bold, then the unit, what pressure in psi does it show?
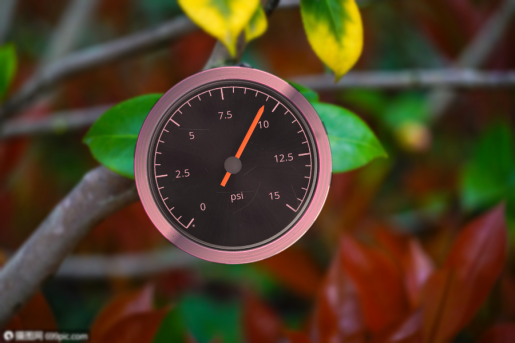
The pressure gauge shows **9.5** psi
